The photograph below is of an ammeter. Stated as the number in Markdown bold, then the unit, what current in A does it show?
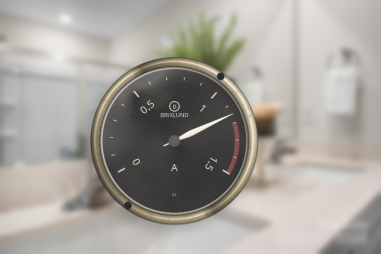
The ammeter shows **1.15** A
